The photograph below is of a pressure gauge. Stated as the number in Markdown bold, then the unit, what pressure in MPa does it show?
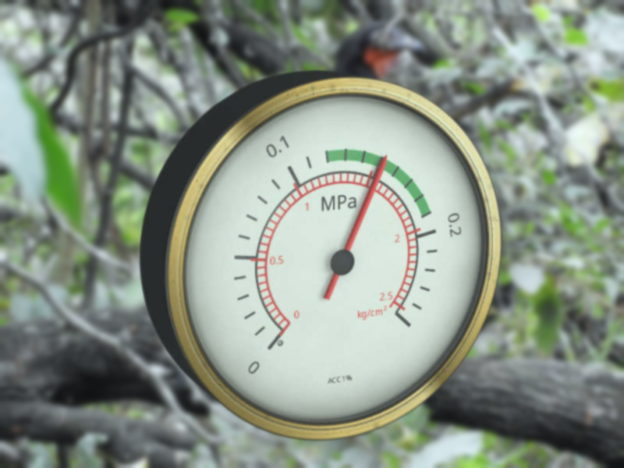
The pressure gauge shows **0.15** MPa
